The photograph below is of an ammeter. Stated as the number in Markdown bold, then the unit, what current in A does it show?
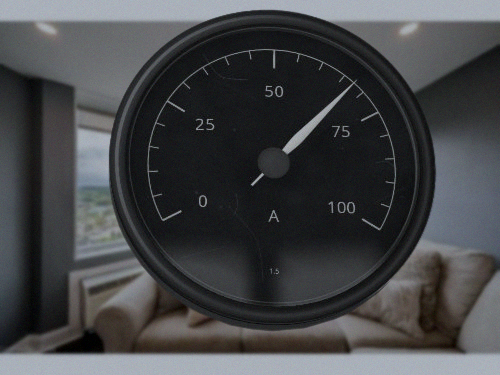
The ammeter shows **67.5** A
